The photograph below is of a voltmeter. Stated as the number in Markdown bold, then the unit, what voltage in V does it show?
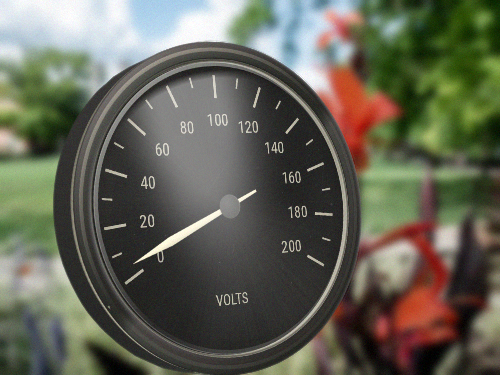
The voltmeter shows **5** V
